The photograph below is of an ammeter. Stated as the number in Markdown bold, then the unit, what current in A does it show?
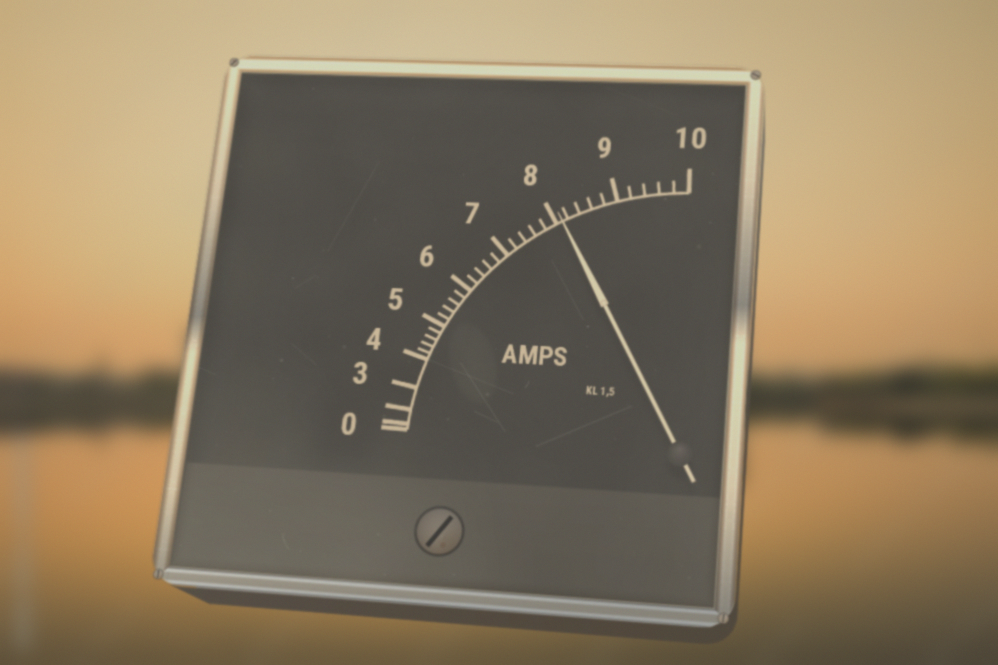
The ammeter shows **8.1** A
